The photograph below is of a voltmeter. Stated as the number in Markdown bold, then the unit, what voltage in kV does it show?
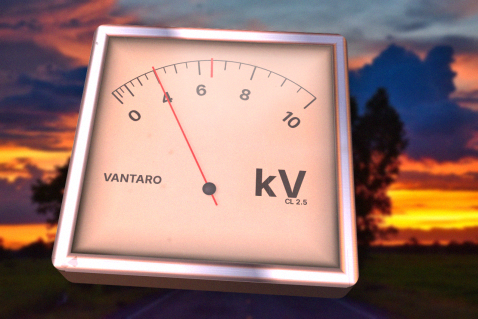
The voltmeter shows **4** kV
